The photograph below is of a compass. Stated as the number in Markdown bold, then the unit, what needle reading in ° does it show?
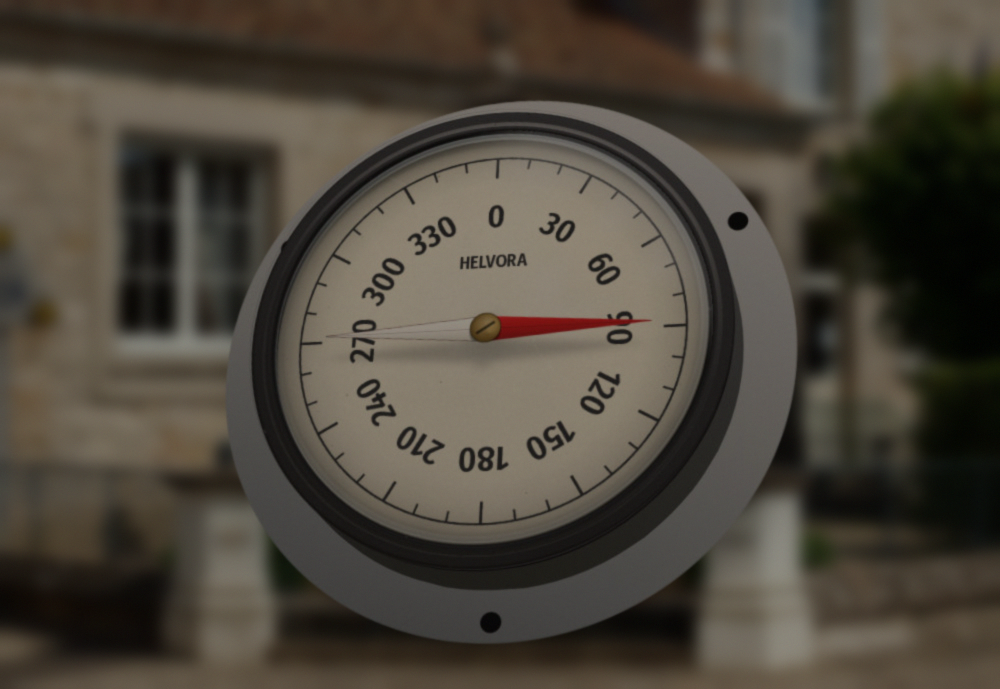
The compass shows **90** °
